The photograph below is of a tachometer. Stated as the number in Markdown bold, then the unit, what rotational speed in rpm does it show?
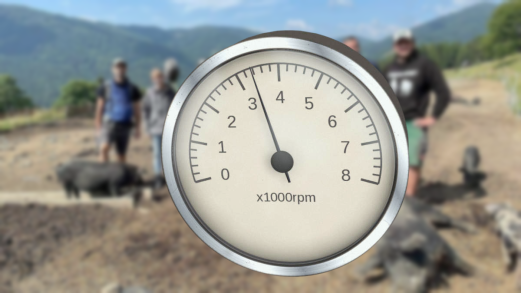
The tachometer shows **3400** rpm
